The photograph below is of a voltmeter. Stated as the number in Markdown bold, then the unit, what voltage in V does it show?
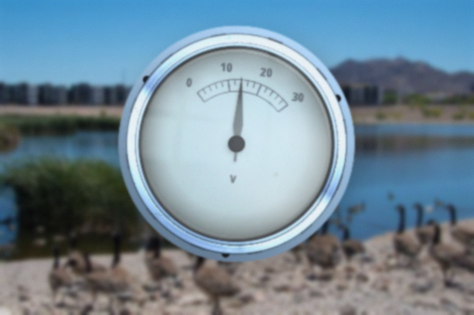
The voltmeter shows **14** V
